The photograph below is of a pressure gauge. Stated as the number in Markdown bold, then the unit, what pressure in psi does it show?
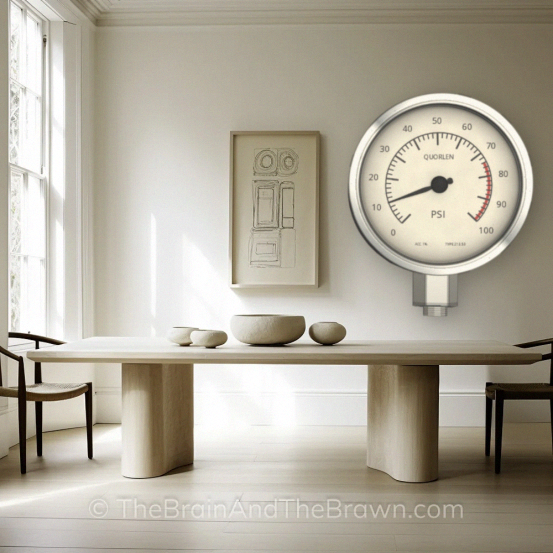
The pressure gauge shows **10** psi
